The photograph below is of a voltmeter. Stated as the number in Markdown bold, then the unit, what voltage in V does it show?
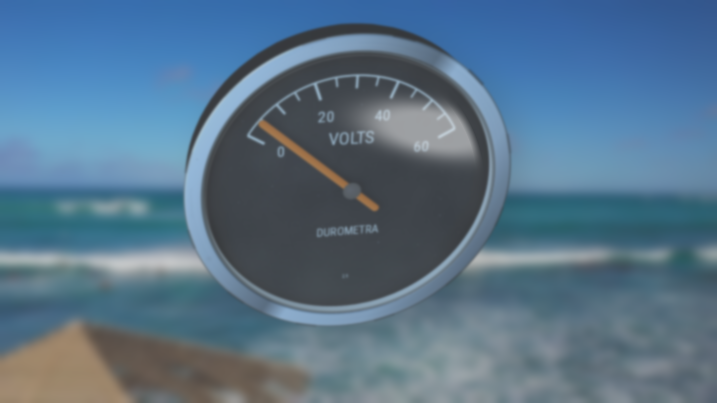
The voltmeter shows **5** V
